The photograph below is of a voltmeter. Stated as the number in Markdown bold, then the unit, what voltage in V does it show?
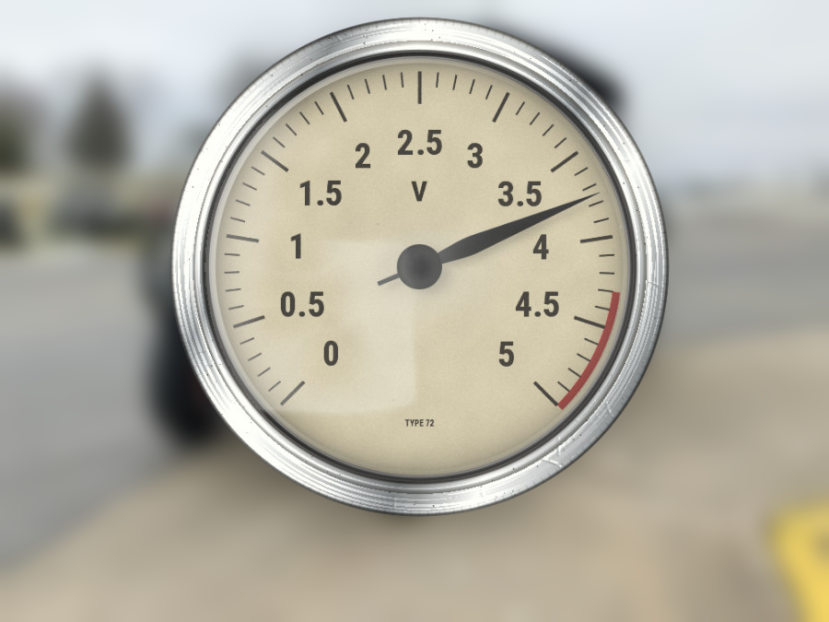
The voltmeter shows **3.75** V
